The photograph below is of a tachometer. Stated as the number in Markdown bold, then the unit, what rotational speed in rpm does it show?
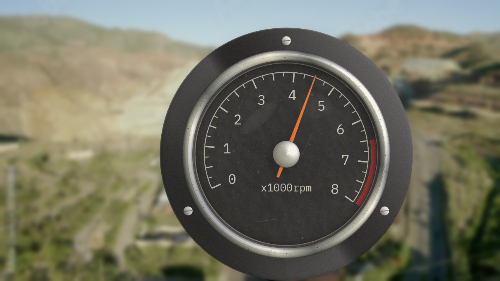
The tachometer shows **4500** rpm
